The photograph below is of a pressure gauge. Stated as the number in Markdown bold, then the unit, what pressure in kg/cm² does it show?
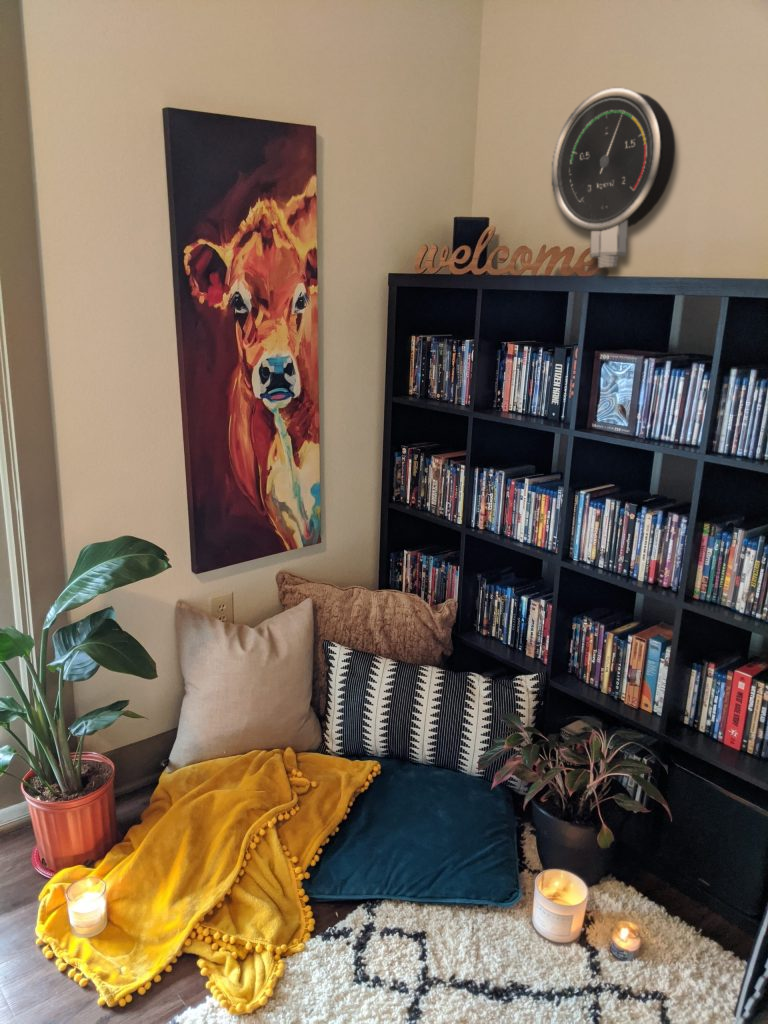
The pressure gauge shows **1.2** kg/cm²
